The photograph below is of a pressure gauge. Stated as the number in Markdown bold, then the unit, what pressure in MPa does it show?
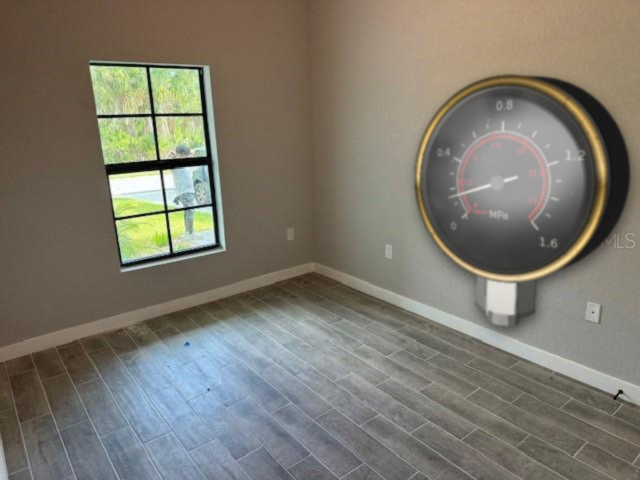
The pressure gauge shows **0.15** MPa
